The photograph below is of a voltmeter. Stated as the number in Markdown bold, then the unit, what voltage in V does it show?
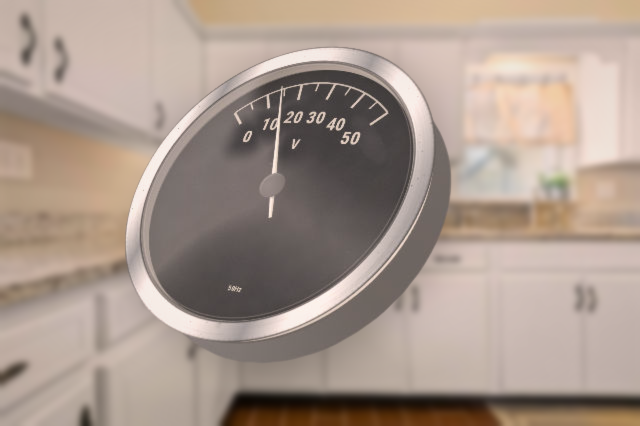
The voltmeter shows **15** V
